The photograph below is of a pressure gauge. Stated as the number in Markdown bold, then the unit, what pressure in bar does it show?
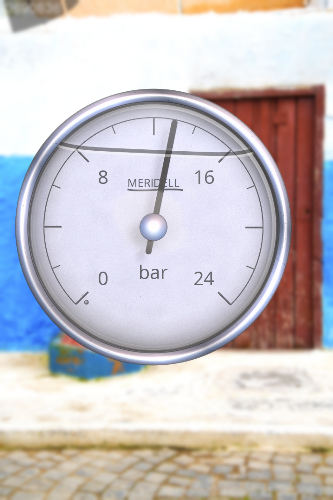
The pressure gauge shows **13** bar
